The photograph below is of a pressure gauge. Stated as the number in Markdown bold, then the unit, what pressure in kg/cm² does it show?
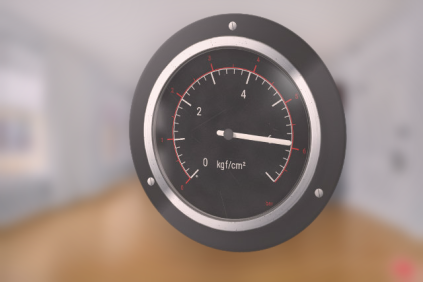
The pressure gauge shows **6** kg/cm²
